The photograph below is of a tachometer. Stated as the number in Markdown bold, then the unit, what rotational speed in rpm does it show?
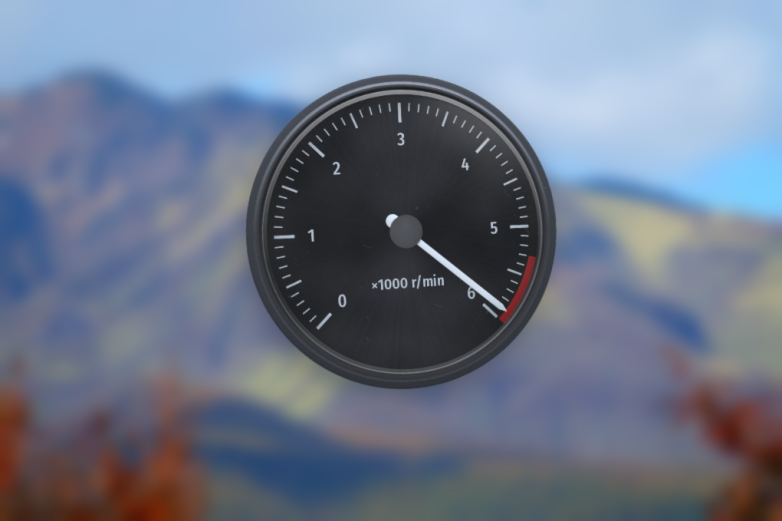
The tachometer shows **5900** rpm
